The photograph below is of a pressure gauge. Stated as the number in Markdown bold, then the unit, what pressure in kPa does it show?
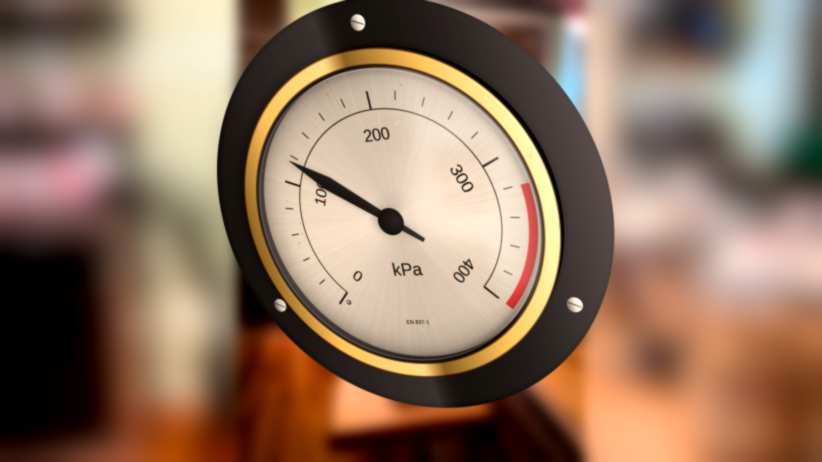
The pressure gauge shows **120** kPa
